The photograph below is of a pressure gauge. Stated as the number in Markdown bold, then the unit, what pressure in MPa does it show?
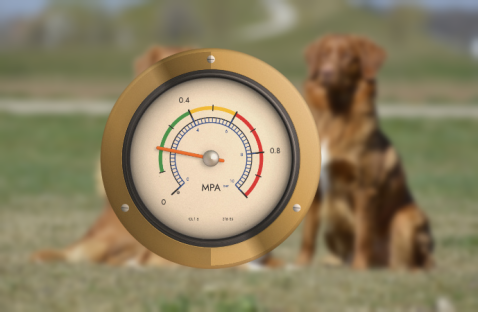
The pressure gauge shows **0.2** MPa
